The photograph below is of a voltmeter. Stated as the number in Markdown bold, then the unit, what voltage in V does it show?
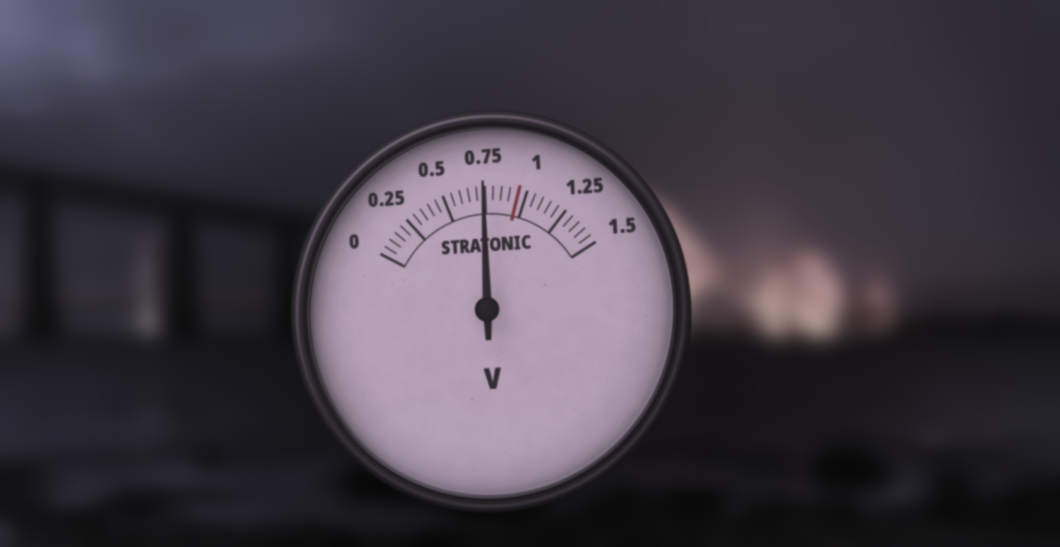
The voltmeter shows **0.75** V
